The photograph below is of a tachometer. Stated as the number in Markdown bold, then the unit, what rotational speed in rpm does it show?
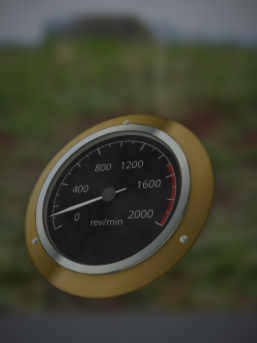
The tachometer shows **100** rpm
